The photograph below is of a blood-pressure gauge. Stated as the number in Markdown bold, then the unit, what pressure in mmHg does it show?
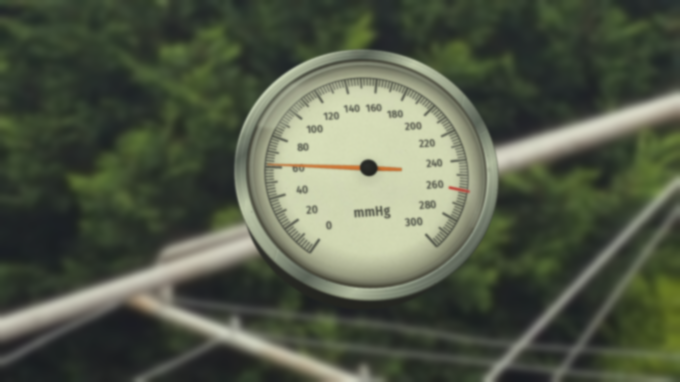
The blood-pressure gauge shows **60** mmHg
